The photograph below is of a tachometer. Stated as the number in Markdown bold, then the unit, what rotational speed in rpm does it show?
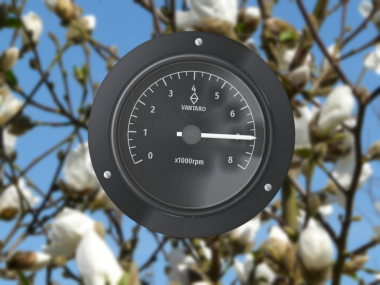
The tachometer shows **7000** rpm
